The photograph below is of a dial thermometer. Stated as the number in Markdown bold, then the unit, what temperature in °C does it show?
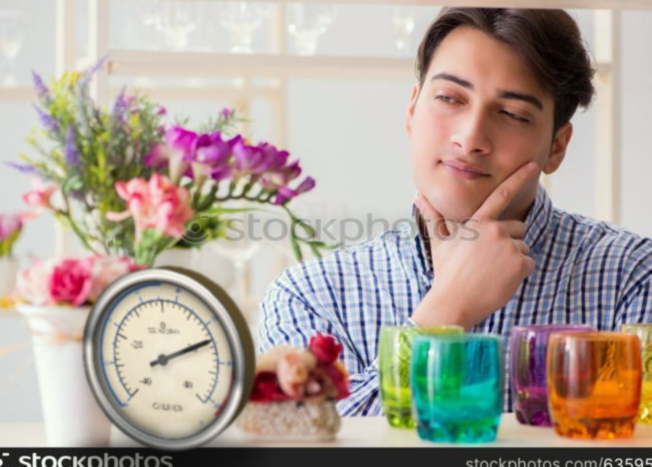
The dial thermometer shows **20** °C
